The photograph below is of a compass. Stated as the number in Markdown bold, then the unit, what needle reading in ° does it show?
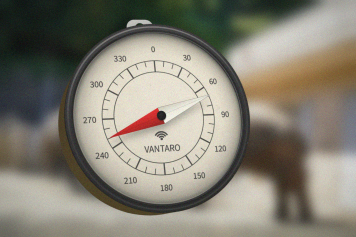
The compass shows **250** °
